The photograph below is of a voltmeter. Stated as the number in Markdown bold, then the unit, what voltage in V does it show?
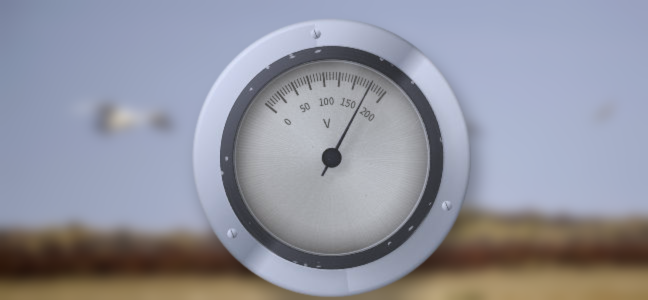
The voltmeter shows **175** V
